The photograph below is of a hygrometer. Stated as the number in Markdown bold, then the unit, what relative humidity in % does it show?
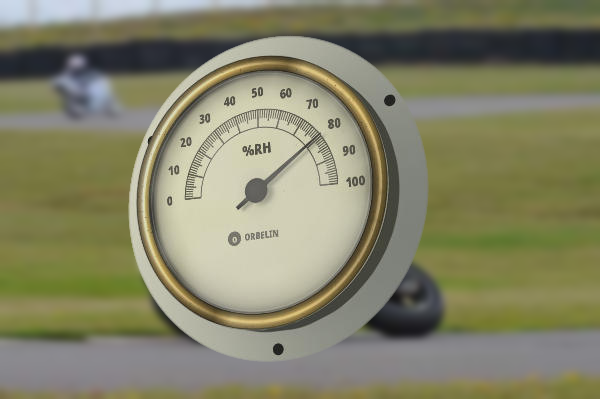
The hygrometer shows **80** %
